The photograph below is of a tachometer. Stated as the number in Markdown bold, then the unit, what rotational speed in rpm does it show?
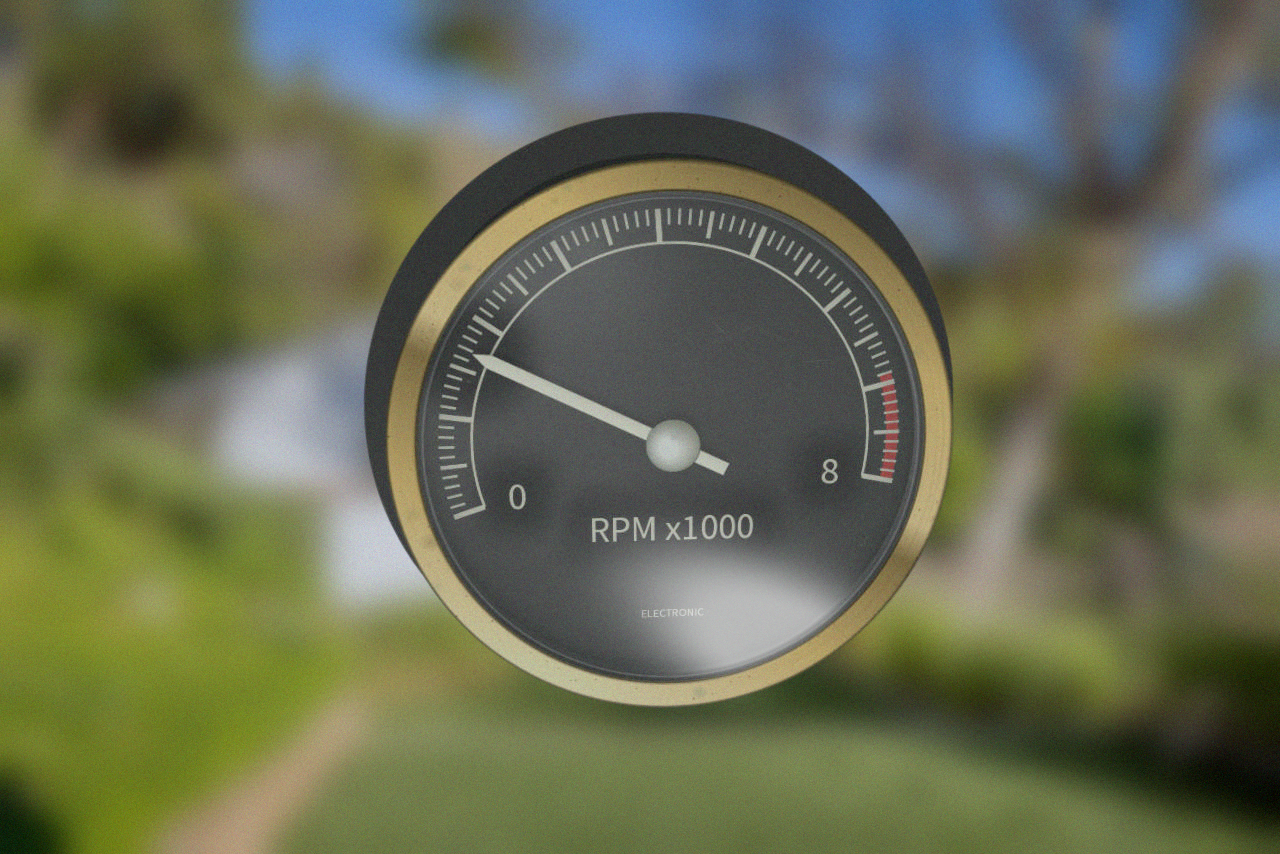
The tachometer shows **1700** rpm
